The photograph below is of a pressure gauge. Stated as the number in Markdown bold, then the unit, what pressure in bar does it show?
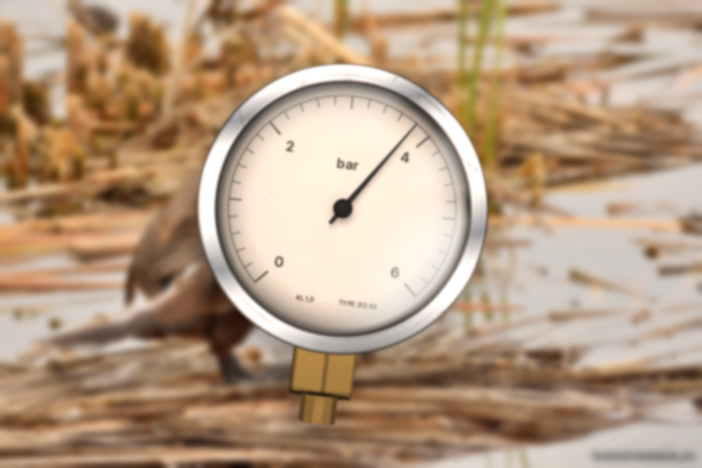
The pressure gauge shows **3.8** bar
